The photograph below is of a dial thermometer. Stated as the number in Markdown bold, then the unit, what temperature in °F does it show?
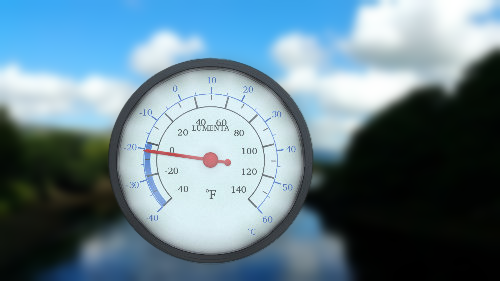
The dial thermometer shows **-5** °F
